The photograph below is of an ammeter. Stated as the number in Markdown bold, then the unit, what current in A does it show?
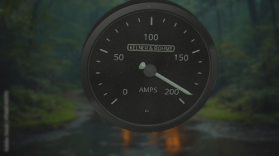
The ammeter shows **190** A
